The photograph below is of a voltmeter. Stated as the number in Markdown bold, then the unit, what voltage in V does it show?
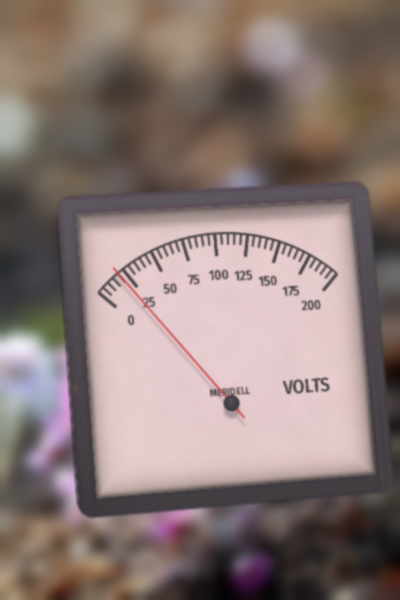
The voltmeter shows **20** V
